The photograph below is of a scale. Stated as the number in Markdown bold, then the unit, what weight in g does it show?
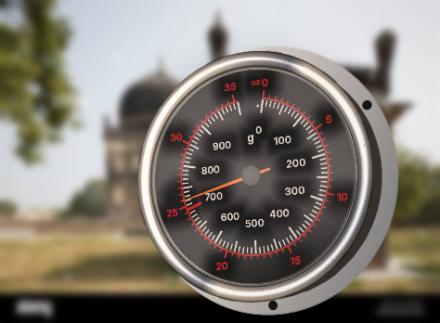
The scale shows **720** g
